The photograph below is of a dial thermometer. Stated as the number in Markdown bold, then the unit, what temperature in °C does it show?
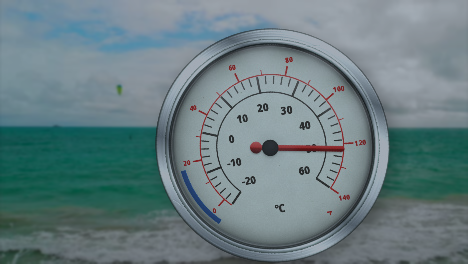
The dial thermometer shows **50** °C
